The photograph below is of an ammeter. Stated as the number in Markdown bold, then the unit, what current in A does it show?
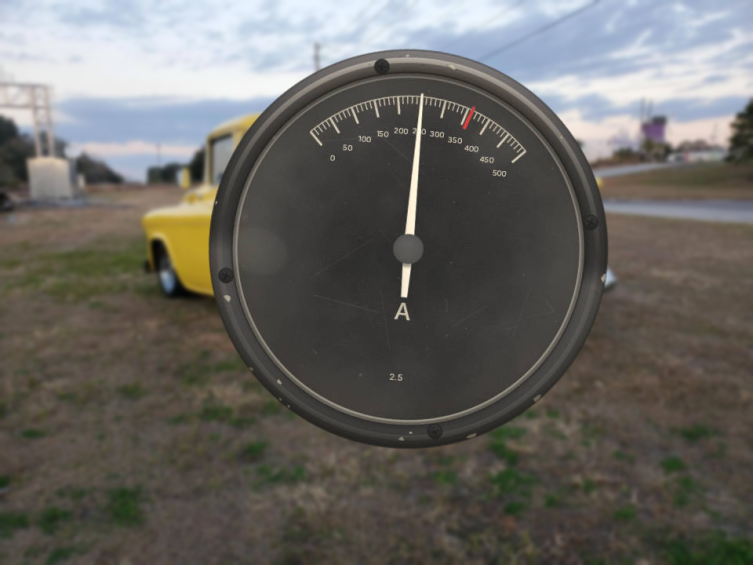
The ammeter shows **250** A
